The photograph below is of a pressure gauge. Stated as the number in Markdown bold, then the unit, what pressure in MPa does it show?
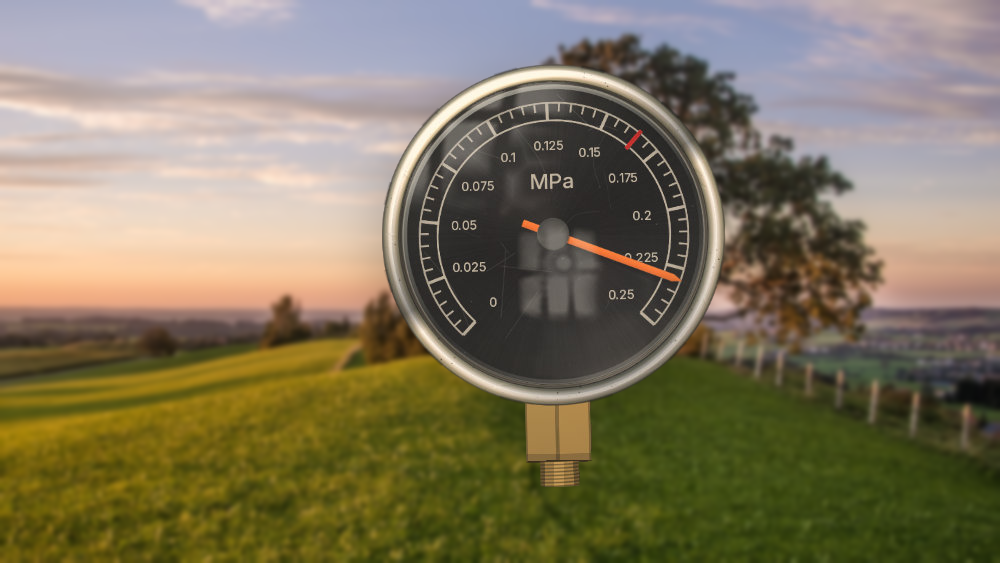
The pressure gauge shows **0.23** MPa
